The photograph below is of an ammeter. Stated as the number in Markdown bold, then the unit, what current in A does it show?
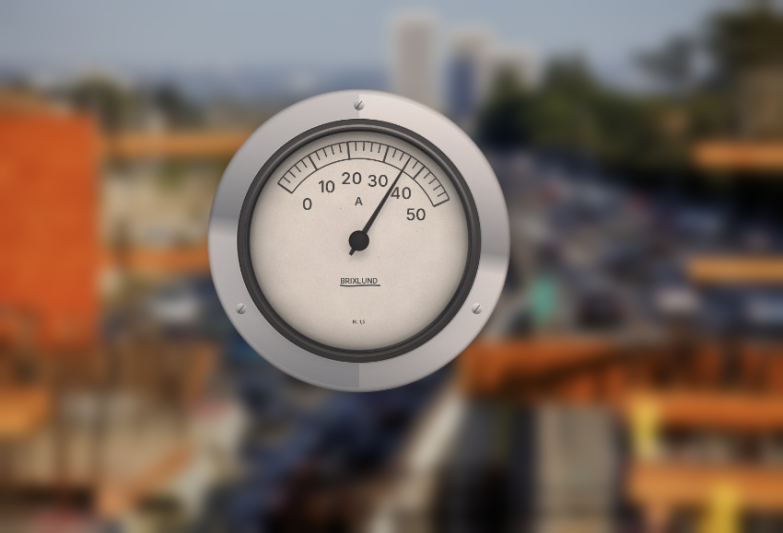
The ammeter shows **36** A
